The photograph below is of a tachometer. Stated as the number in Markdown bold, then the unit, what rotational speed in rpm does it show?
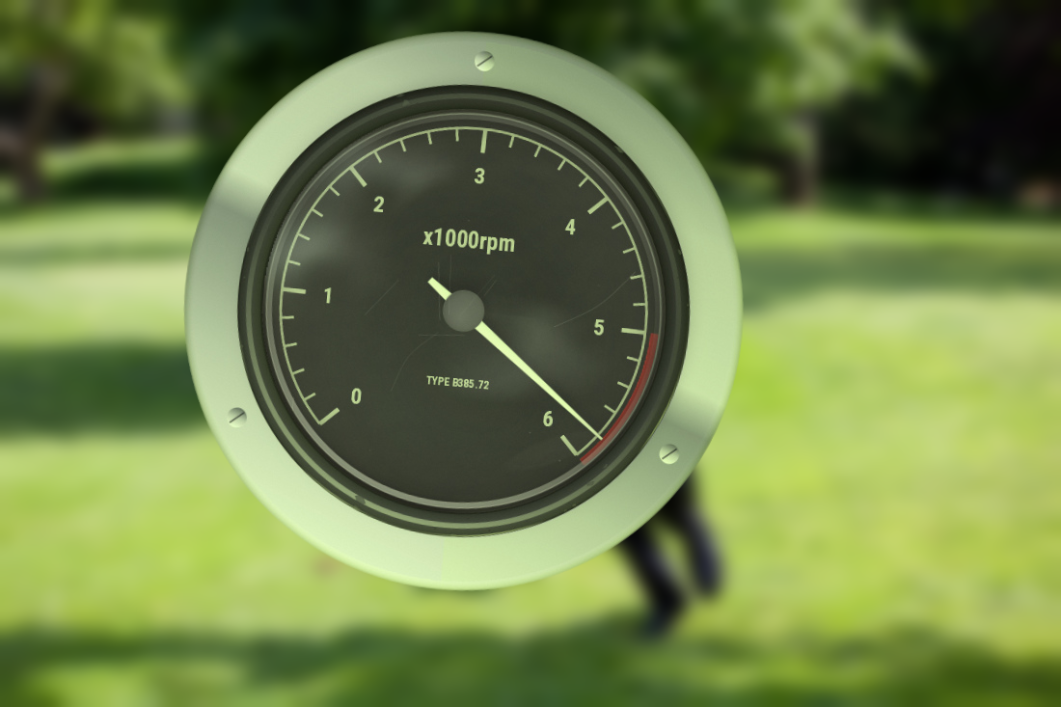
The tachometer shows **5800** rpm
